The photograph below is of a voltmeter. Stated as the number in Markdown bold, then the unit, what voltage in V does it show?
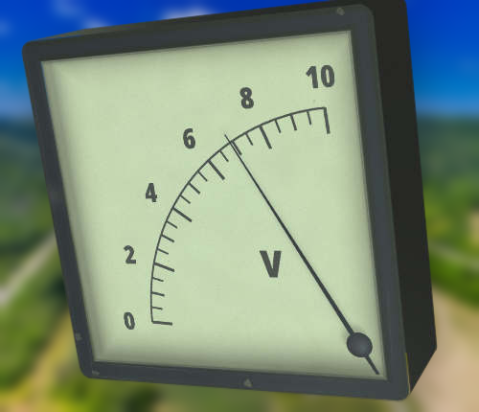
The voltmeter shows **7** V
